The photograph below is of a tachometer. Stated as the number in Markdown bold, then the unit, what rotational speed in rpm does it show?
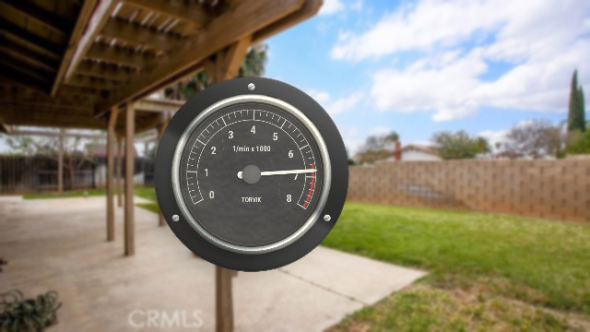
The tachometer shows **6800** rpm
